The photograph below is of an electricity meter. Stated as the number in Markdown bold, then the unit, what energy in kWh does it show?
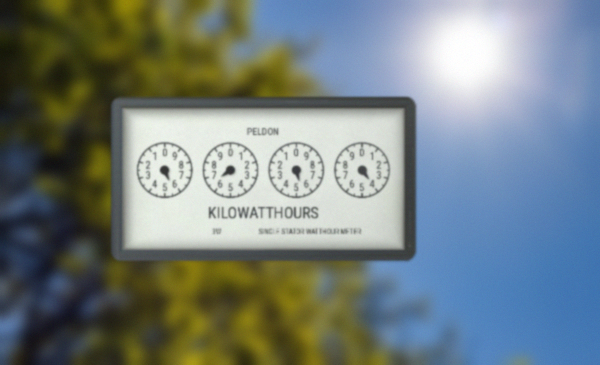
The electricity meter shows **5654** kWh
